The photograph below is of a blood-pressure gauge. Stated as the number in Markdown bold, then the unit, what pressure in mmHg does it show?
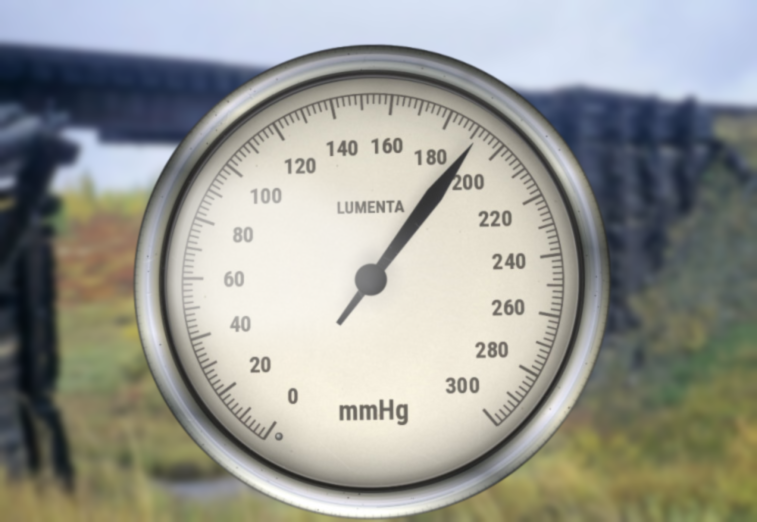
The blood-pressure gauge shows **192** mmHg
